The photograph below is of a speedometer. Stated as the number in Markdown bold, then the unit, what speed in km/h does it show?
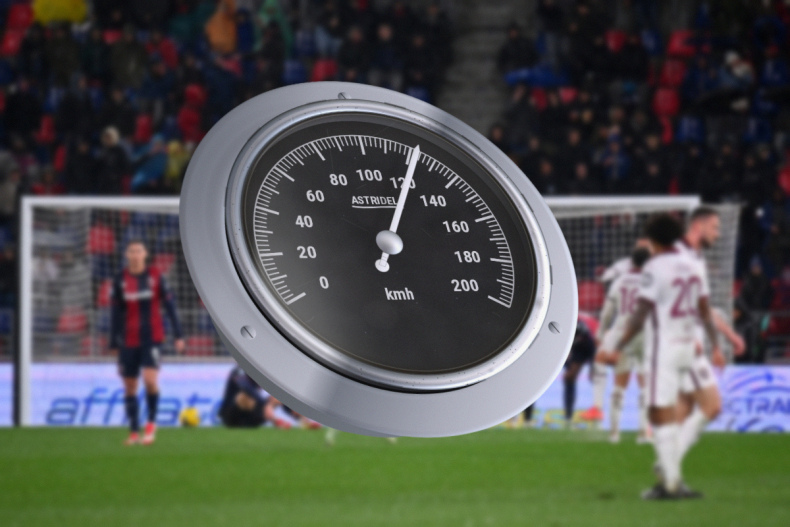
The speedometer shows **122** km/h
